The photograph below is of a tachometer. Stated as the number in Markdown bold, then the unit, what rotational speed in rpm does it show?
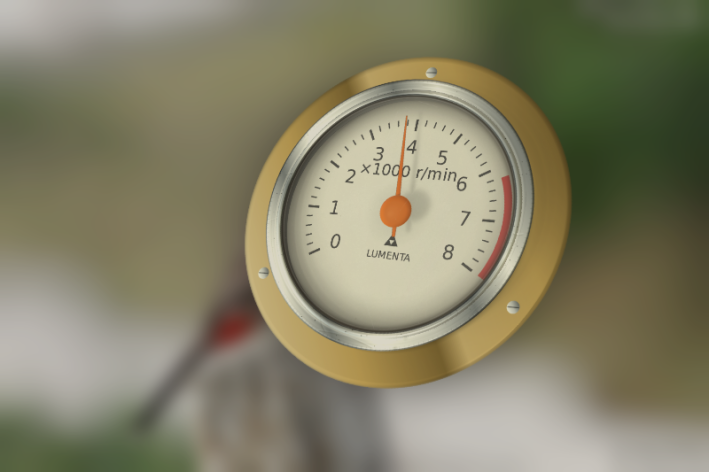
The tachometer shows **3800** rpm
